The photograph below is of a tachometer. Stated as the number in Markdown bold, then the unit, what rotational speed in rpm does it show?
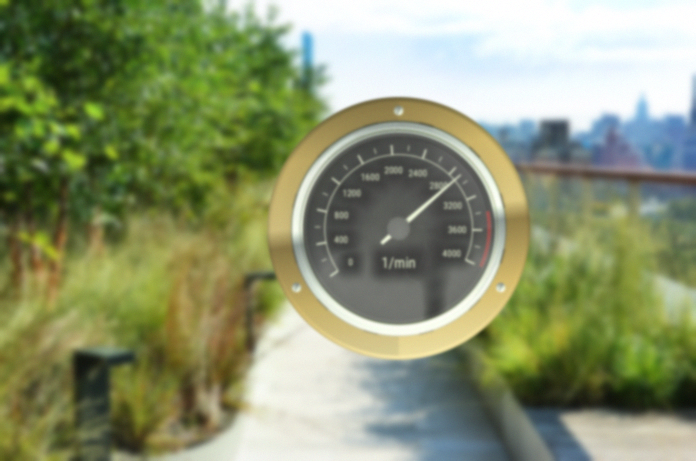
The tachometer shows **2900** rpm
